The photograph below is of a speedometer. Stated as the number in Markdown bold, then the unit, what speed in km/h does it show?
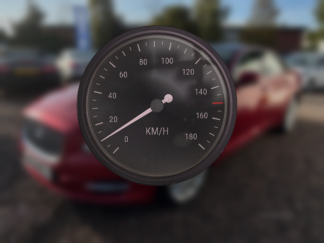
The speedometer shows **10** km/h
